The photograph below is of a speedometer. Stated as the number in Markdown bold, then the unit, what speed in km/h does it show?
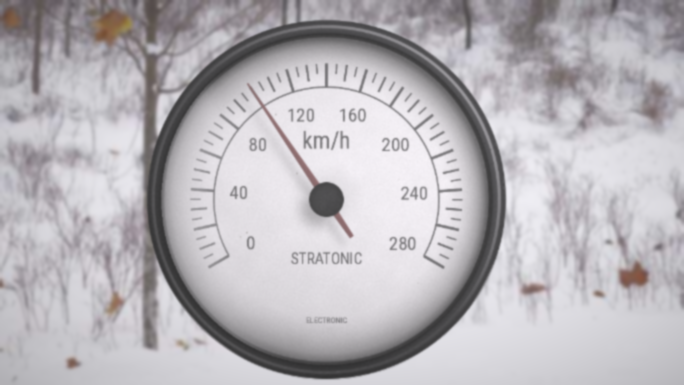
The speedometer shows **100** km/h
